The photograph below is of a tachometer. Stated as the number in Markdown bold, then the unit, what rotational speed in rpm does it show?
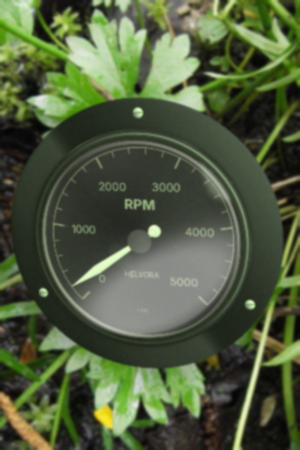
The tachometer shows **200** rpm
